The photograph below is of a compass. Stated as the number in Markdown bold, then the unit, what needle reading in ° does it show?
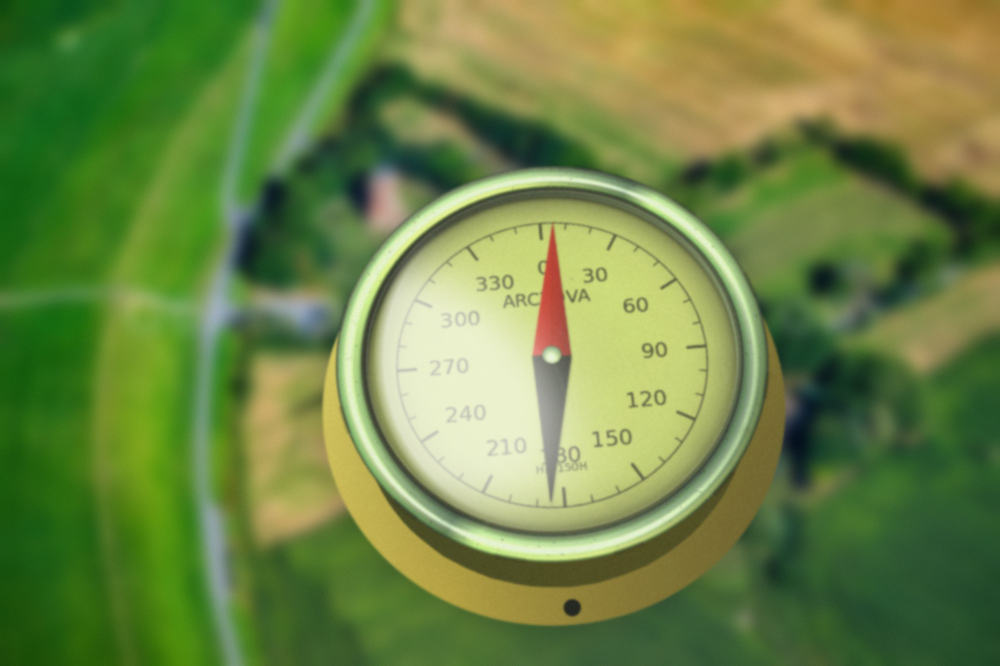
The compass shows **5** °
